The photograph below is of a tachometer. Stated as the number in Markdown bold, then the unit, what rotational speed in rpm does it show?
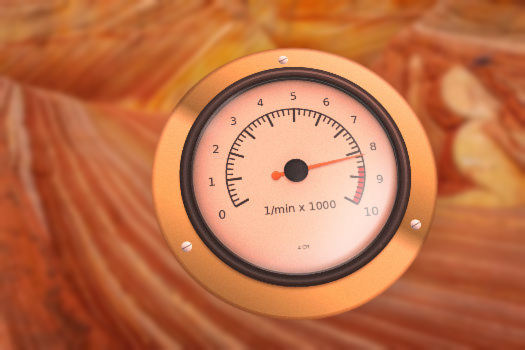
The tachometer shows **8200** rpm
